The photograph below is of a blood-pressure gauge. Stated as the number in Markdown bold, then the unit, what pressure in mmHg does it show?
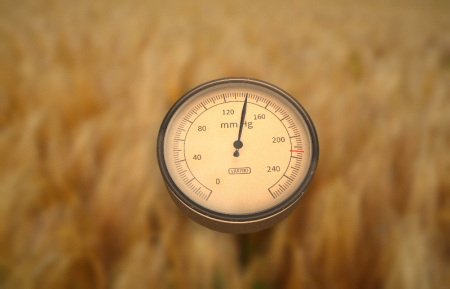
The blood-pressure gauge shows **140** mmHg
